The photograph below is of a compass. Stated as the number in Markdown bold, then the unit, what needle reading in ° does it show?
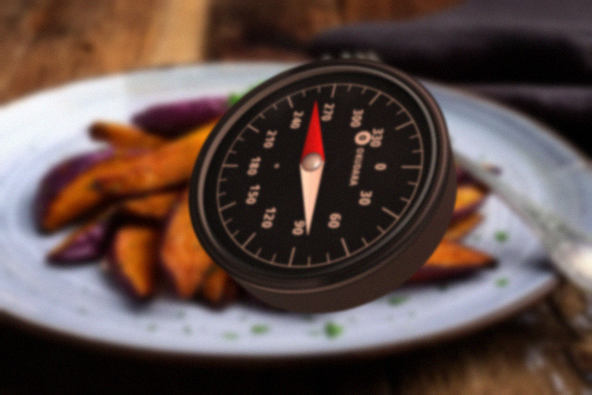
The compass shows **260** °
